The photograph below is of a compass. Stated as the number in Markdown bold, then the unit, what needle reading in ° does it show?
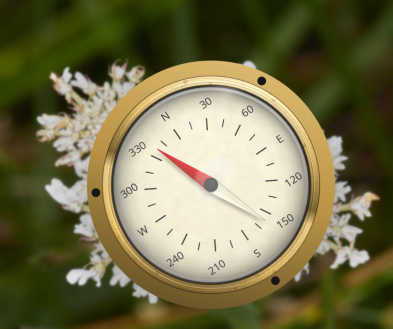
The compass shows **337.5** °
